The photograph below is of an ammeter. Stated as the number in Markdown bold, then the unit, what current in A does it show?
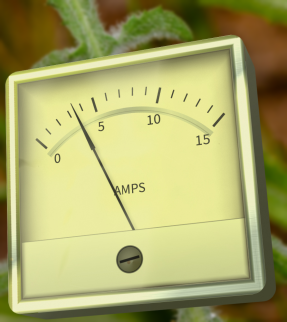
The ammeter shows **3.5** A
